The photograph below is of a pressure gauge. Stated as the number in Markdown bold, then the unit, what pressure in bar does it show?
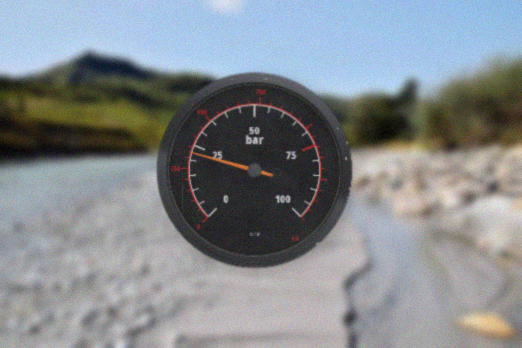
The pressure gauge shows **22.5** bar
